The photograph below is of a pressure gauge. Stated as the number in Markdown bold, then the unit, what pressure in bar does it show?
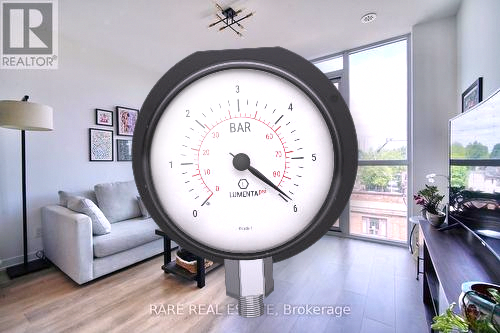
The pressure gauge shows **5.9** bar
